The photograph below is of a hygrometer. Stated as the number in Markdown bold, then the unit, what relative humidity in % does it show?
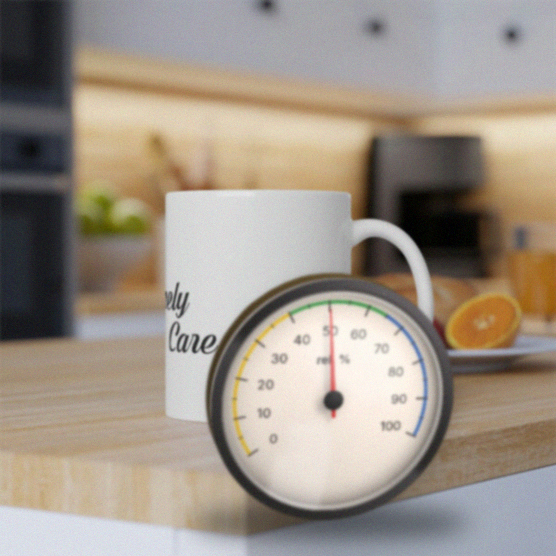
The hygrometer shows **50** %
